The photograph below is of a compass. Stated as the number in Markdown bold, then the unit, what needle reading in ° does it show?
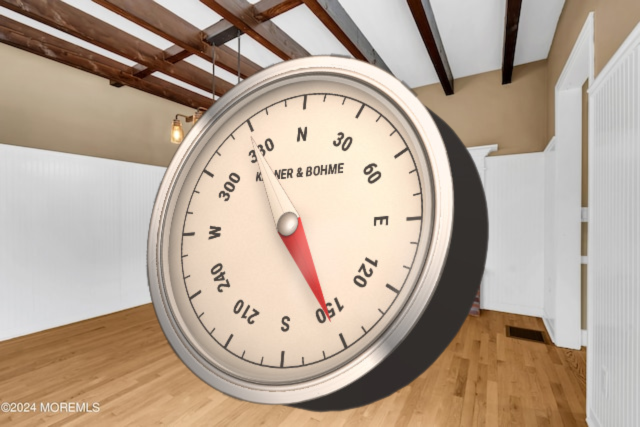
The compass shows **150** °
